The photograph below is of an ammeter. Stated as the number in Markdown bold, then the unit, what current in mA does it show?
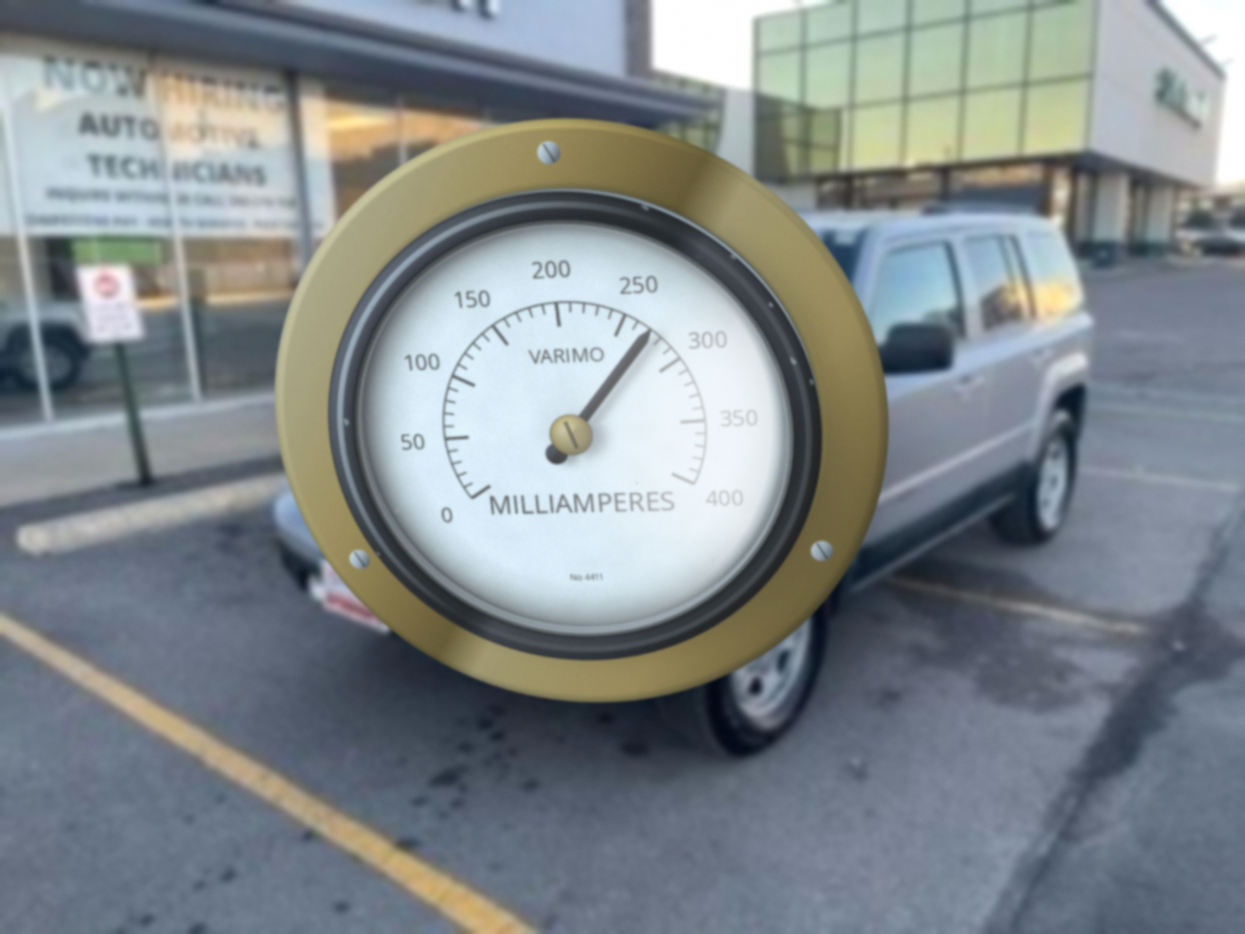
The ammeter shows **270** mA
